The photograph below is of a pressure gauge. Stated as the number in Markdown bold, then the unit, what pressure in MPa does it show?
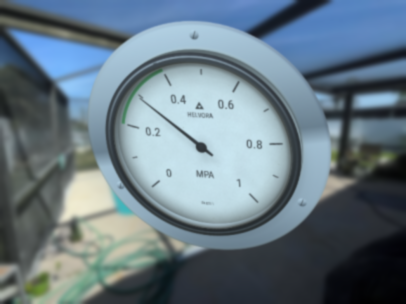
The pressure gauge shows **0.3** MPa
